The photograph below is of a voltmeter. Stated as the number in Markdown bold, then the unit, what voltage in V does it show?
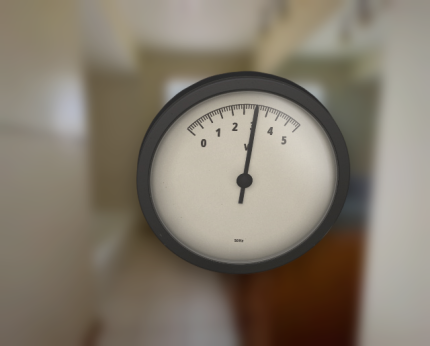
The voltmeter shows **3** V
